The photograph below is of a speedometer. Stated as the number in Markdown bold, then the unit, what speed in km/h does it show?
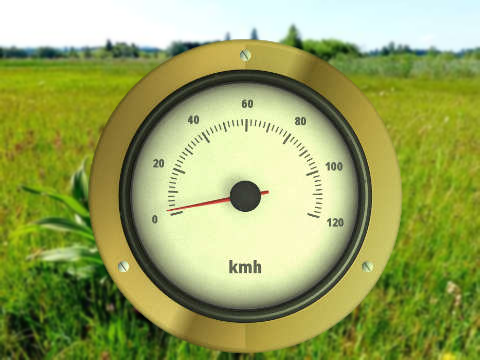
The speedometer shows **2** km/h
